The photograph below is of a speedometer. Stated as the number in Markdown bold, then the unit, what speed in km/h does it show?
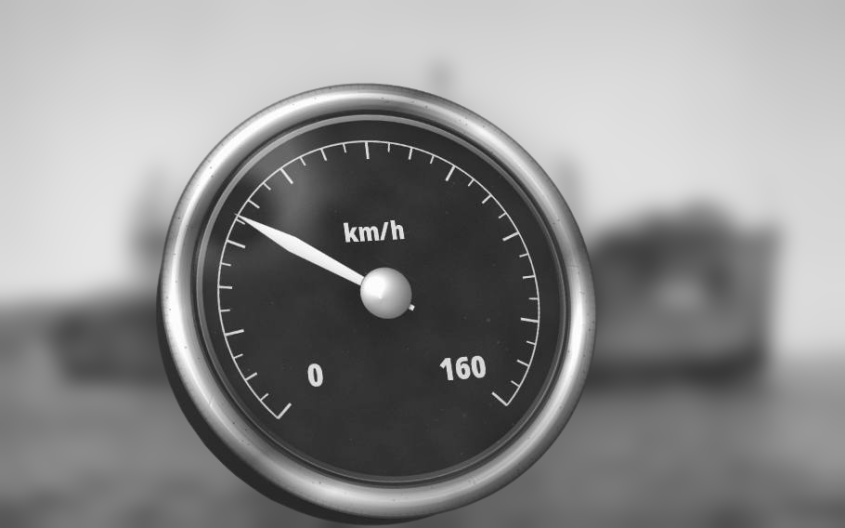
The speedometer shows **45** km/h
